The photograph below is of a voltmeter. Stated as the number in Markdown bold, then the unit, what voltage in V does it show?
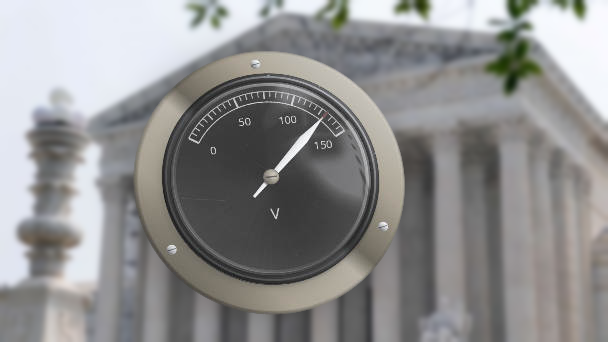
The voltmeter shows **130** V
